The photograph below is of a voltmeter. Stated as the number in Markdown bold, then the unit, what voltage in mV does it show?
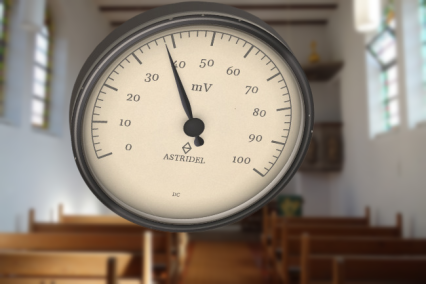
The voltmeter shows **38** mV
